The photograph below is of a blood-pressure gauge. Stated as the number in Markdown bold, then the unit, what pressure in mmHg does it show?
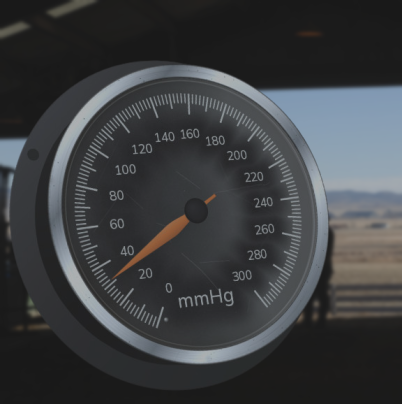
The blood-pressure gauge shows **32** mmHg
